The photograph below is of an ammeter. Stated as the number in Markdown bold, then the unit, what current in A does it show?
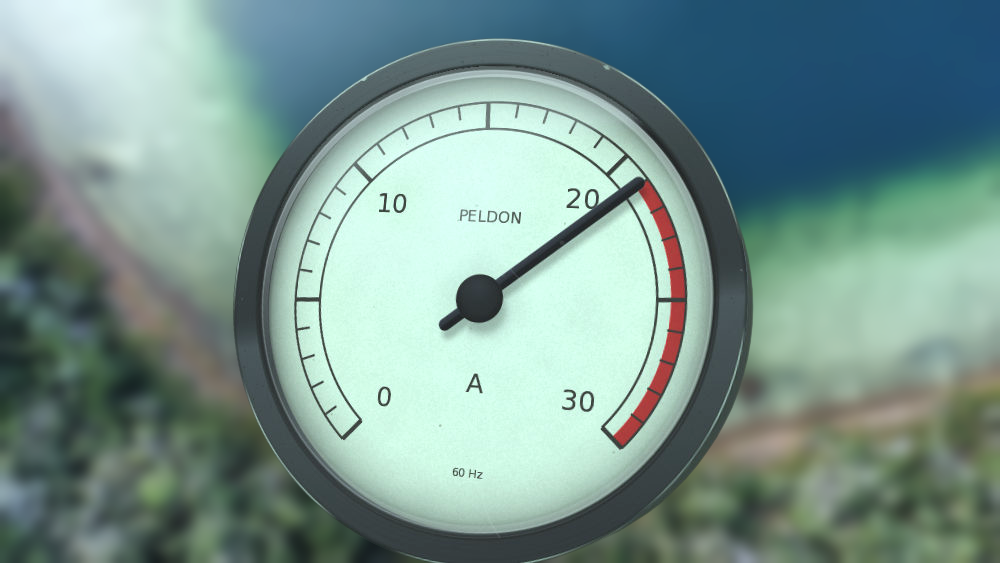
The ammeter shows **21** A
